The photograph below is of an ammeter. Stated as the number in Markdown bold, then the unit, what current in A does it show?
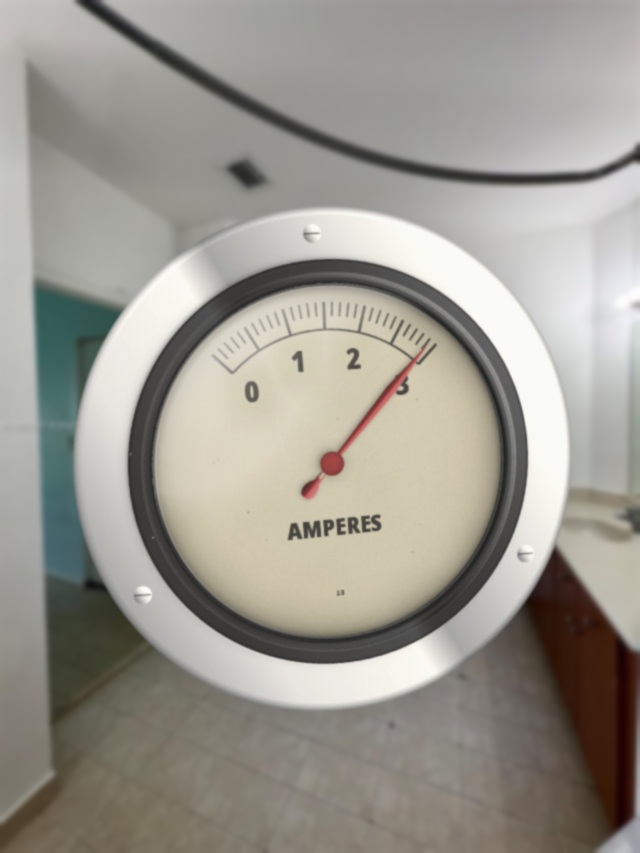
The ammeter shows **2.9** A
